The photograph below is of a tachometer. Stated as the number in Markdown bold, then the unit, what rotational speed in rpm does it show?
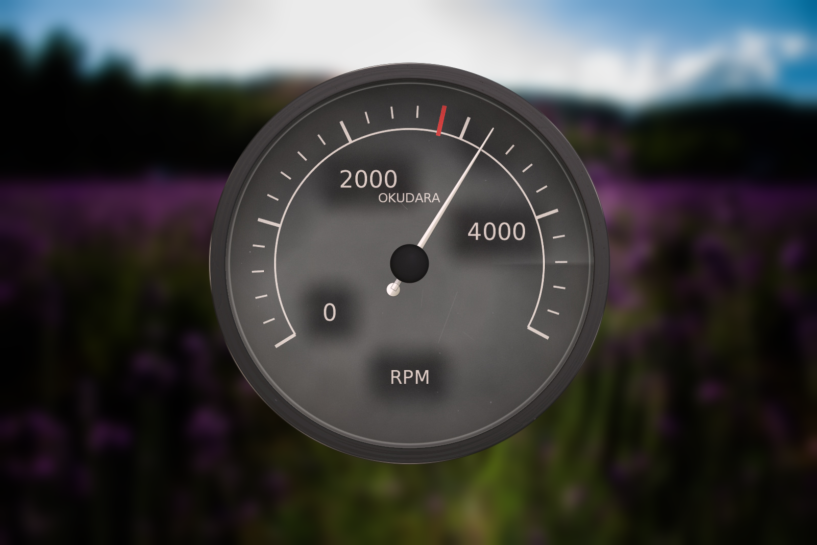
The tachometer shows **3200** rpm
